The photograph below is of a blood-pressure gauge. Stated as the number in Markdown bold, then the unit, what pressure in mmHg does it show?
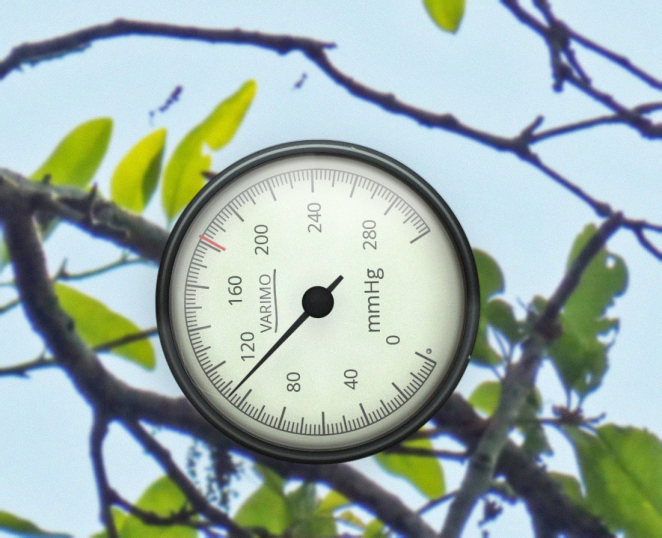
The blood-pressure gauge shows **106** mmHg
